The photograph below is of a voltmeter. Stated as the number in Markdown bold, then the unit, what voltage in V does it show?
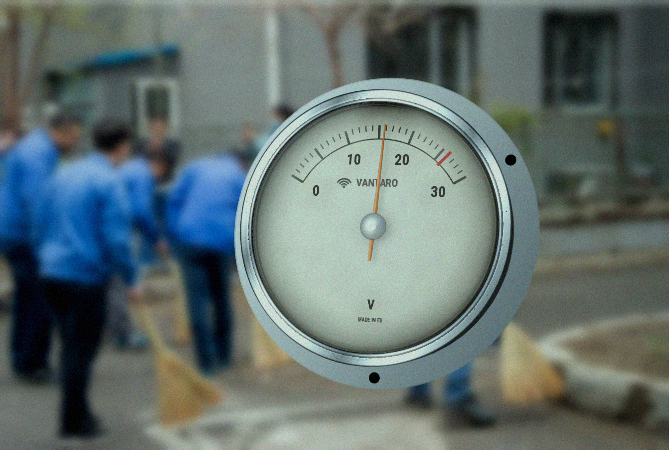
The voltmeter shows **16** V
